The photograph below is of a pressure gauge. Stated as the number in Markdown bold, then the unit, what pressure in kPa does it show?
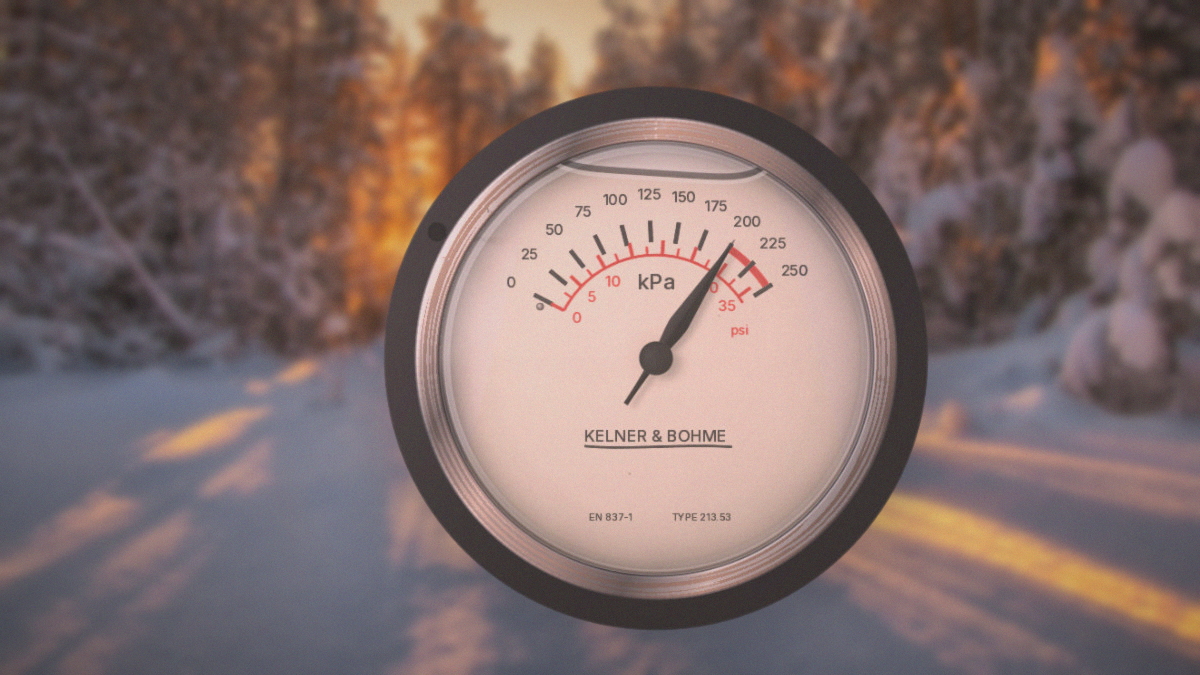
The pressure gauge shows **200** kPa
